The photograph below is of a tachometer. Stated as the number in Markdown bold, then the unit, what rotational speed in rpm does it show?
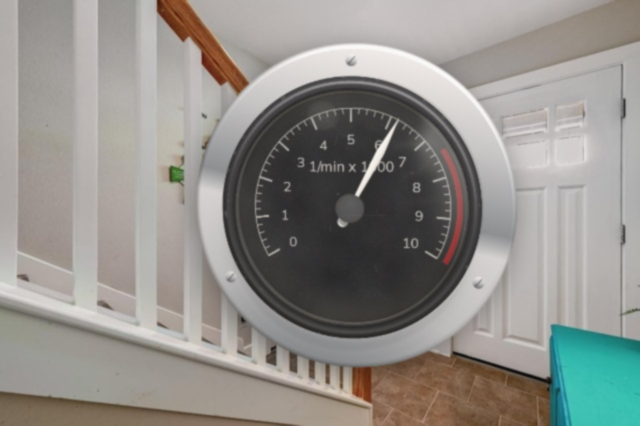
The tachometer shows **6200** rpm
